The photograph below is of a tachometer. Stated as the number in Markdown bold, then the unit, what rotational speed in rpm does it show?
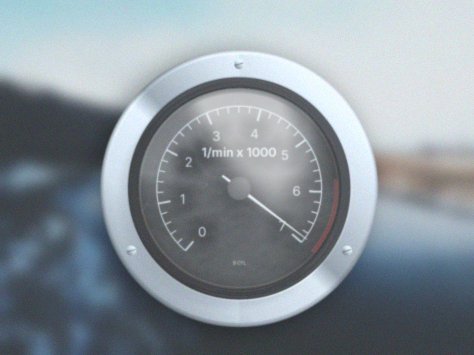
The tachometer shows **6900** rpm
